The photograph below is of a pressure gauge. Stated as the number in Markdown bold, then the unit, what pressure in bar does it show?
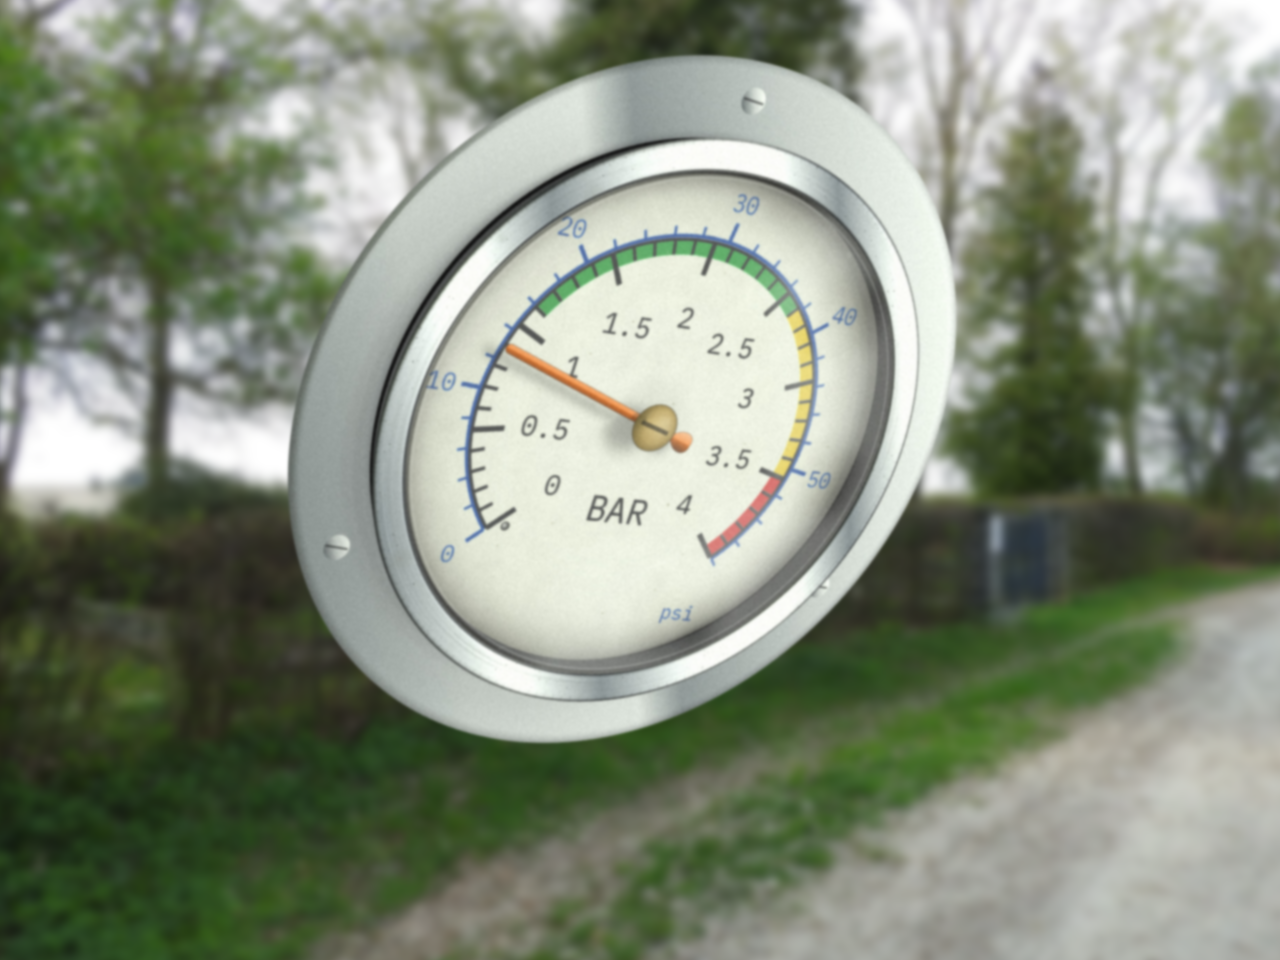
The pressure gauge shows **0.9** bar
